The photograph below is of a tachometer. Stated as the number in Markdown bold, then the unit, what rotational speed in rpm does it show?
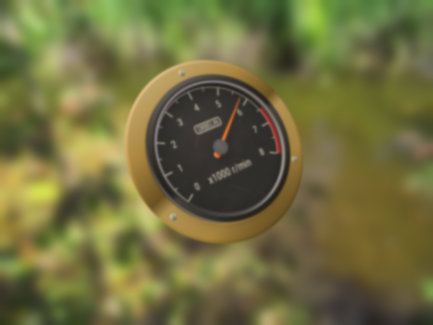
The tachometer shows **5750** rpm
